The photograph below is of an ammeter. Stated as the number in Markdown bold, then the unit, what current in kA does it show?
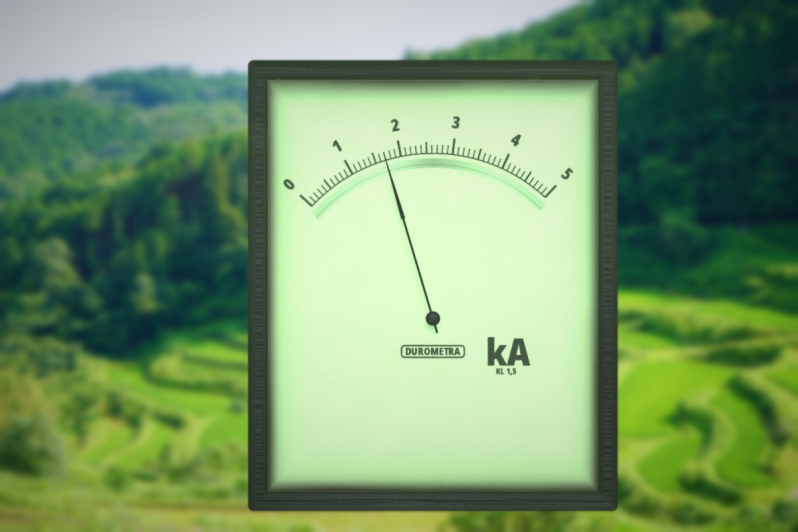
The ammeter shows **1.7** kA
